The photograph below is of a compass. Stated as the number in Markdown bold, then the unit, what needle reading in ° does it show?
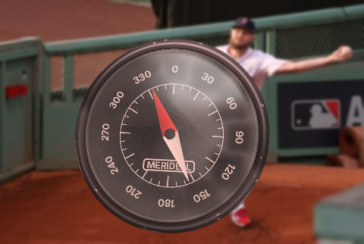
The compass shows **335** °
